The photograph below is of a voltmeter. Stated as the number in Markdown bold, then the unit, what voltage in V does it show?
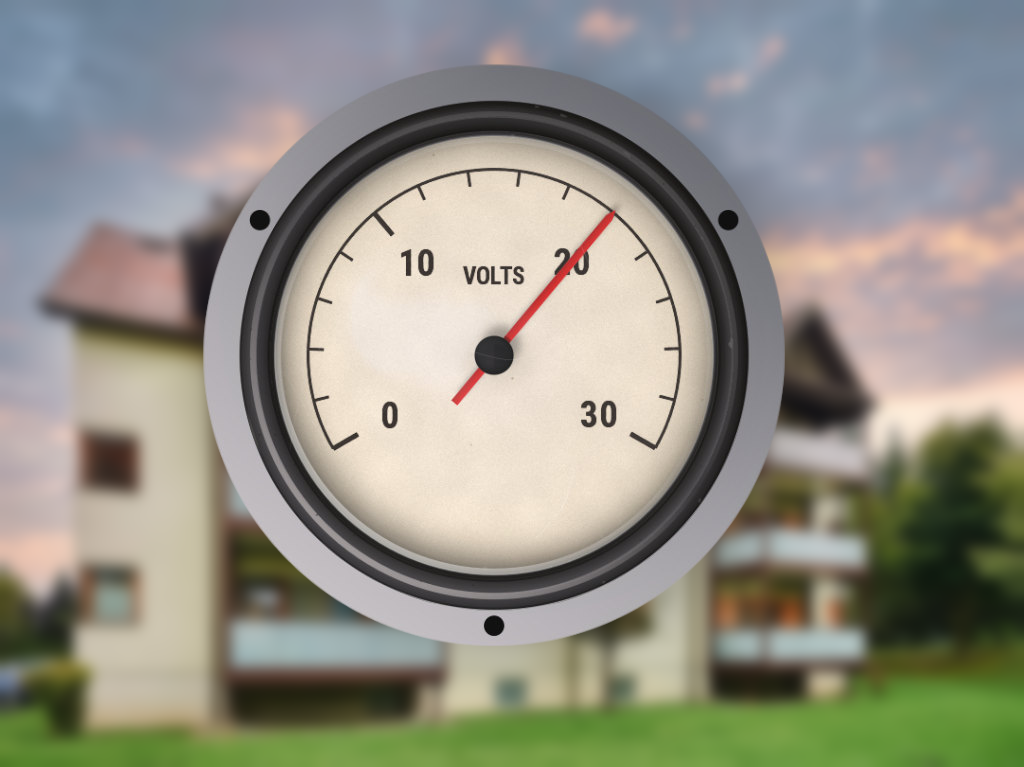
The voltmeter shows **20** V
